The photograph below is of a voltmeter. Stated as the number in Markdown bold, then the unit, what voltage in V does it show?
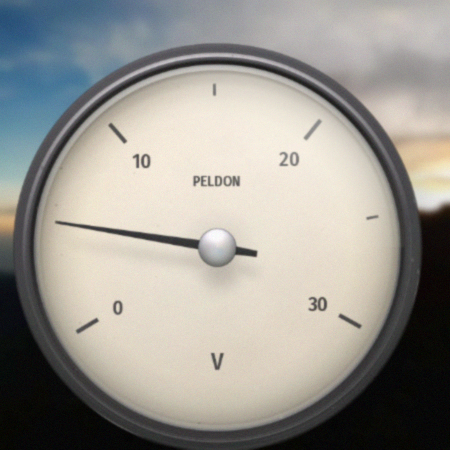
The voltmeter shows **5** V
